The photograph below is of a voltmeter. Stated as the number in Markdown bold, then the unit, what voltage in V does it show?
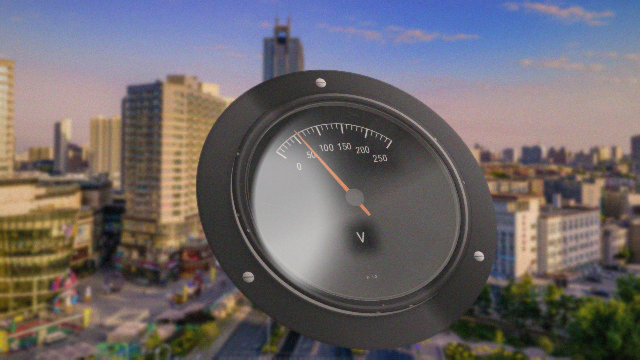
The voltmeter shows **50** V
